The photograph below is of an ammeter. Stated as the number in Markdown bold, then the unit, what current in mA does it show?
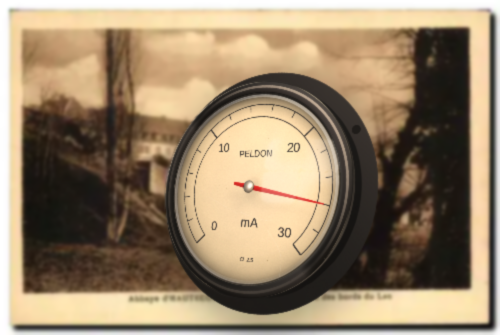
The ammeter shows **26** mA
